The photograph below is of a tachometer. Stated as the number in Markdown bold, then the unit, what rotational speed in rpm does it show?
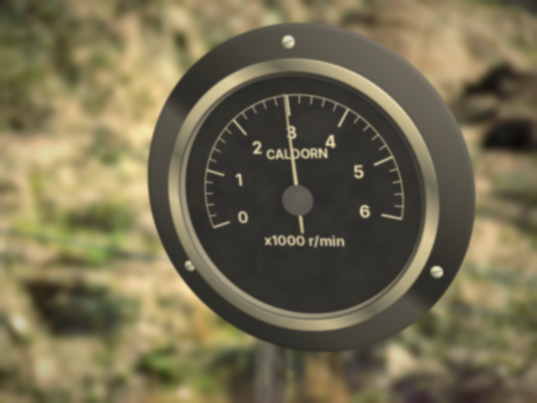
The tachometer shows **3000** rpm
